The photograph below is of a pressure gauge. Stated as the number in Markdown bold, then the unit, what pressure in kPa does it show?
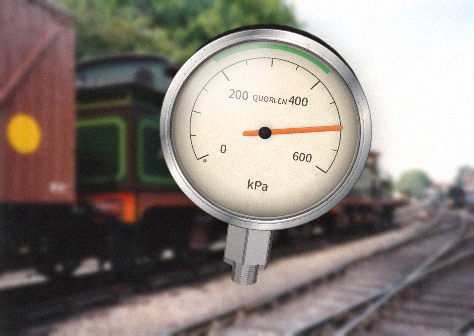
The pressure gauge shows **500** kPa
